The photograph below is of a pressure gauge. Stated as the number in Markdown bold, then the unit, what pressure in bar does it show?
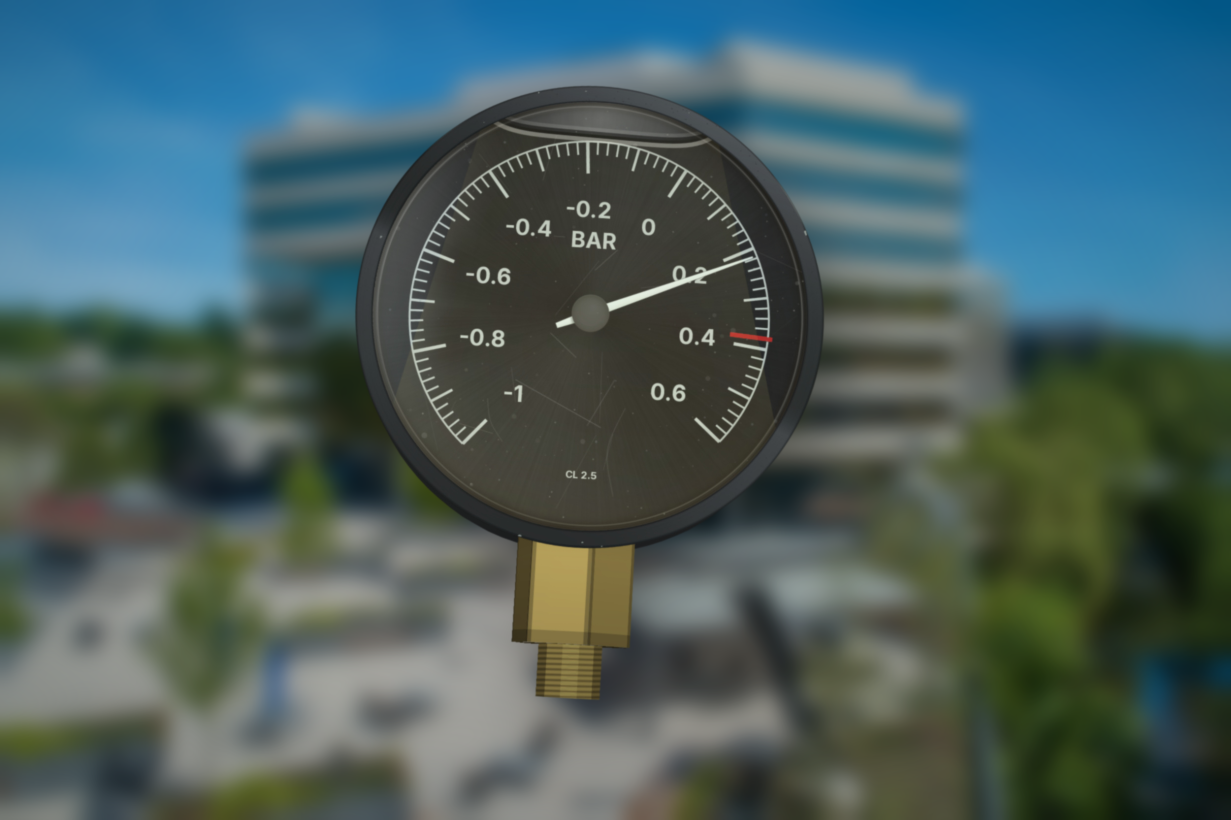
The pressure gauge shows **0.22** bar
